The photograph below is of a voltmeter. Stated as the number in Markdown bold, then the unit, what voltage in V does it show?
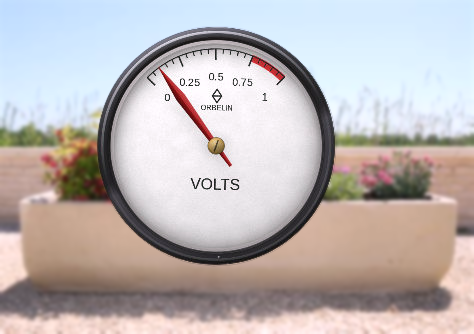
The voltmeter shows **0.1** V
